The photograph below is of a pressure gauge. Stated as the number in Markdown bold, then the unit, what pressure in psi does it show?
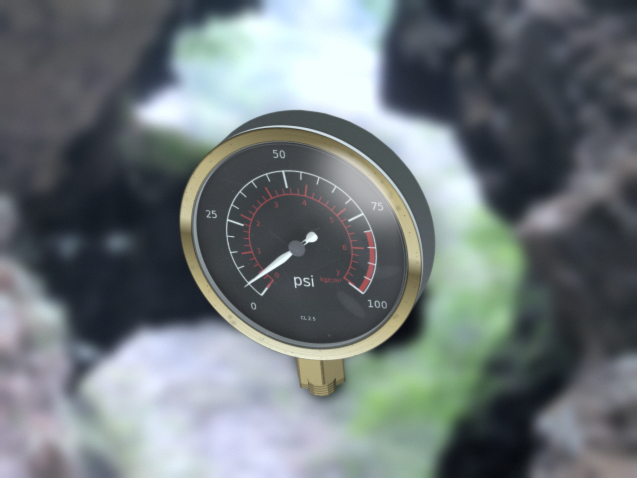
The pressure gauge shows **5** psi
